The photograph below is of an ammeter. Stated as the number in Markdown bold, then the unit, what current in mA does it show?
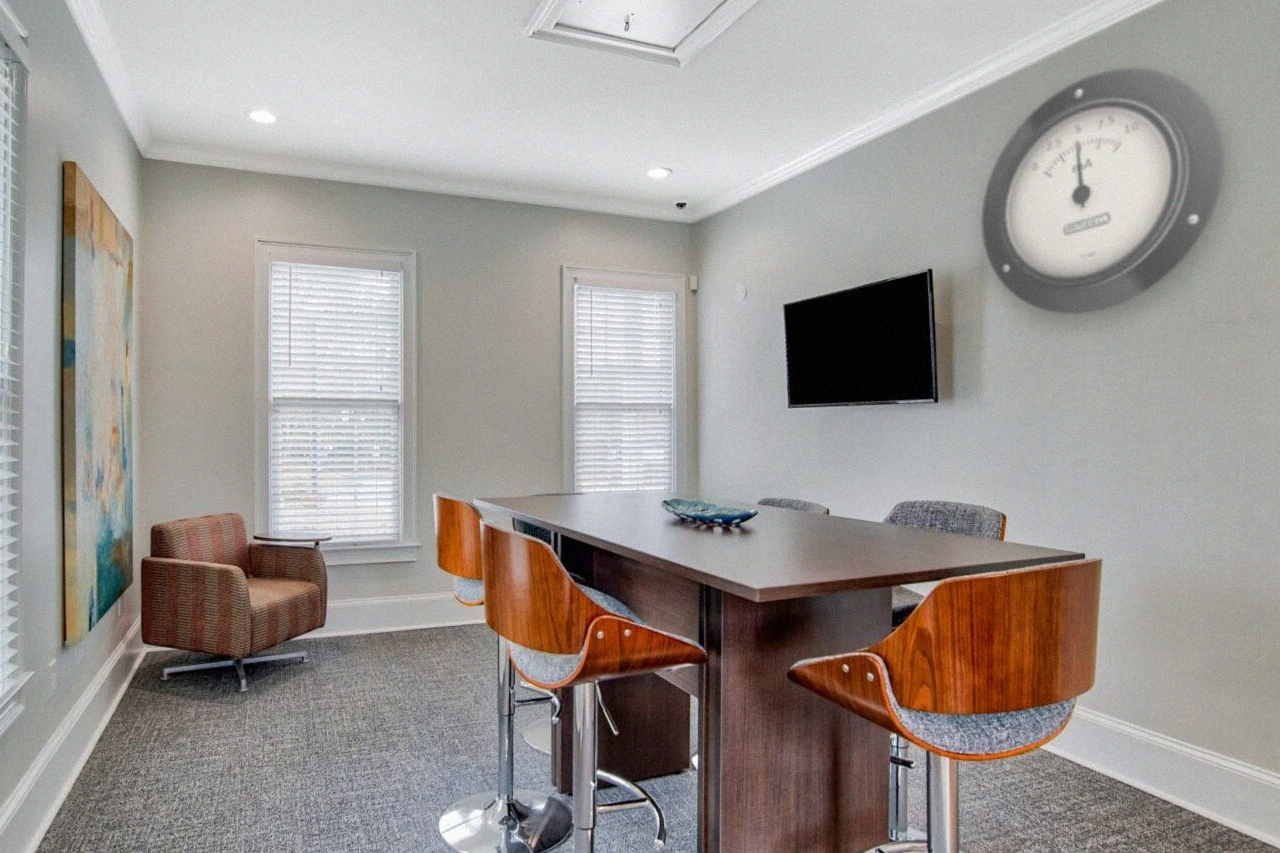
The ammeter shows **5** mA
